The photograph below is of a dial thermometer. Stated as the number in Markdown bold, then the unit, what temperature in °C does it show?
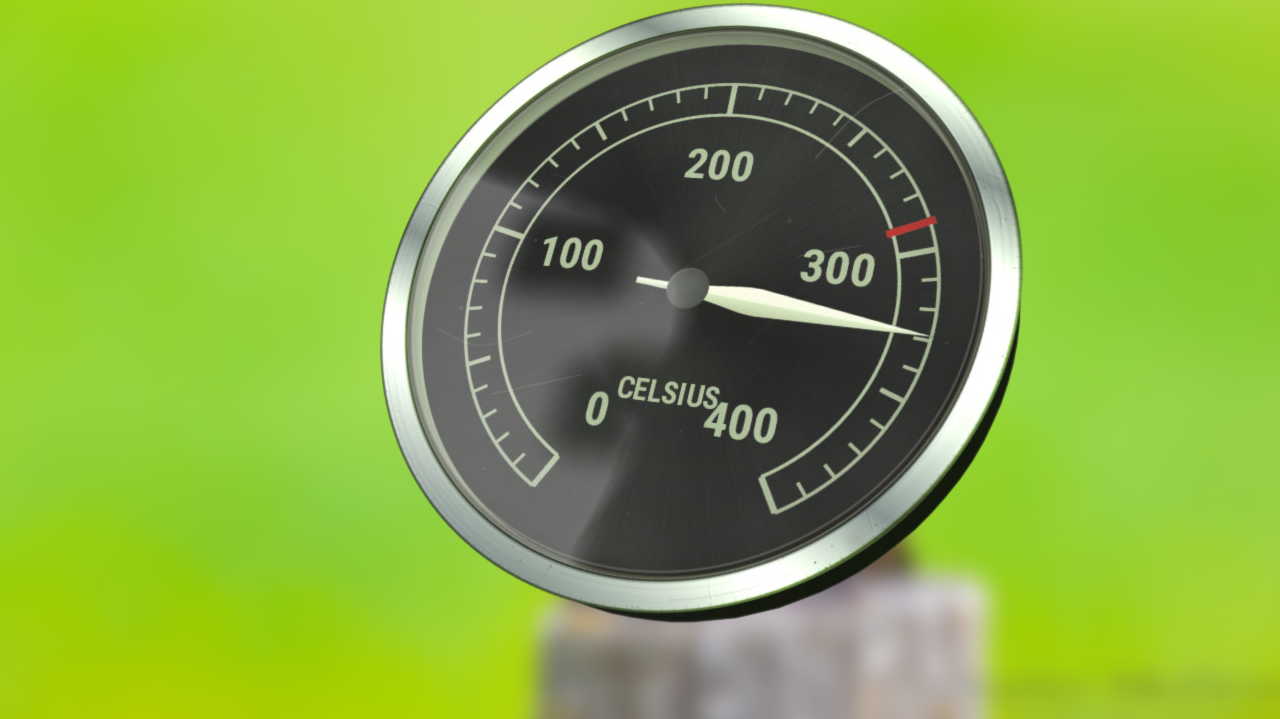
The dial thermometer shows **330** °C
